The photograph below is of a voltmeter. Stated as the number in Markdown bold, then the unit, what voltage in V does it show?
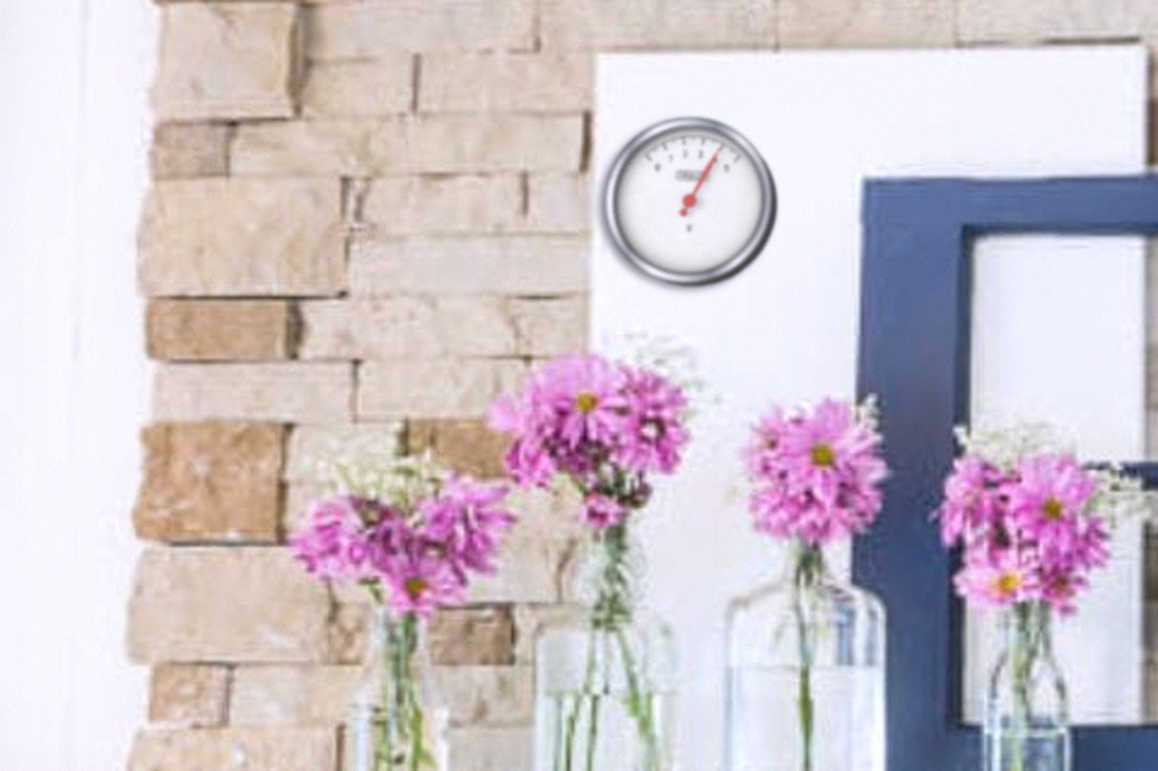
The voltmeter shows **4** V
